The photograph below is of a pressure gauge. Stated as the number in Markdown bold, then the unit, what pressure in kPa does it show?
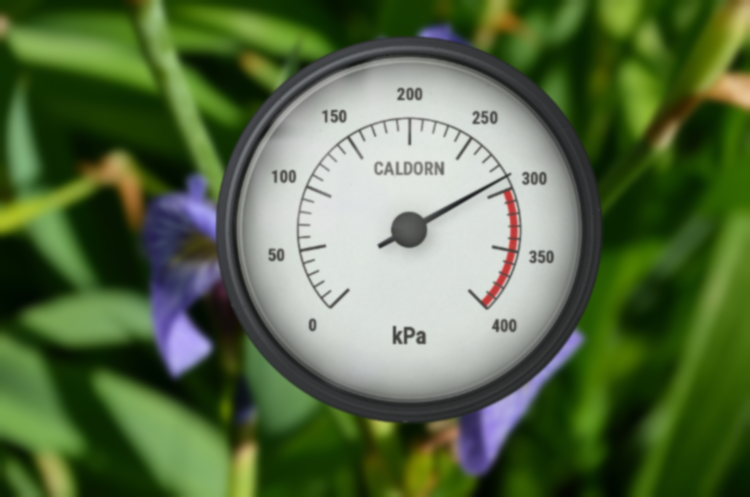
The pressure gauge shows **290** kPa
